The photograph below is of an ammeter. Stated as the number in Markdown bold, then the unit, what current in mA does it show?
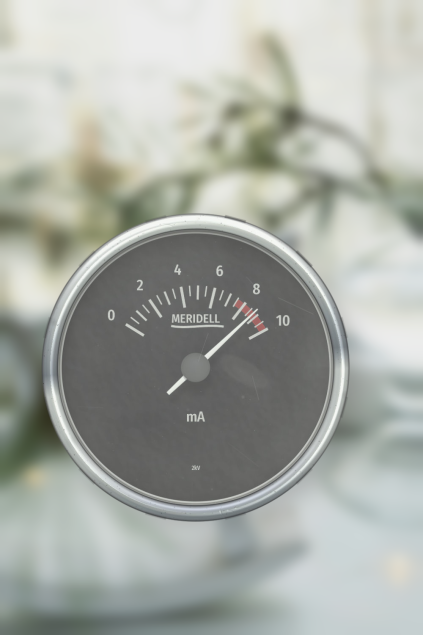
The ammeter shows **8.75** mA
